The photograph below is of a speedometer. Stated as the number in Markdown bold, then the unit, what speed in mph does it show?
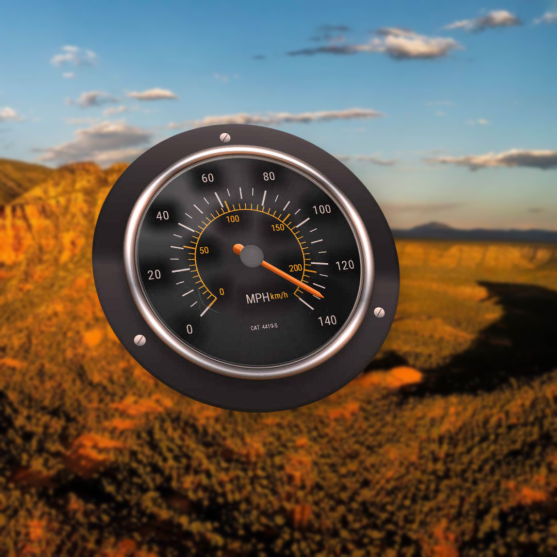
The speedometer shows **135** mph
